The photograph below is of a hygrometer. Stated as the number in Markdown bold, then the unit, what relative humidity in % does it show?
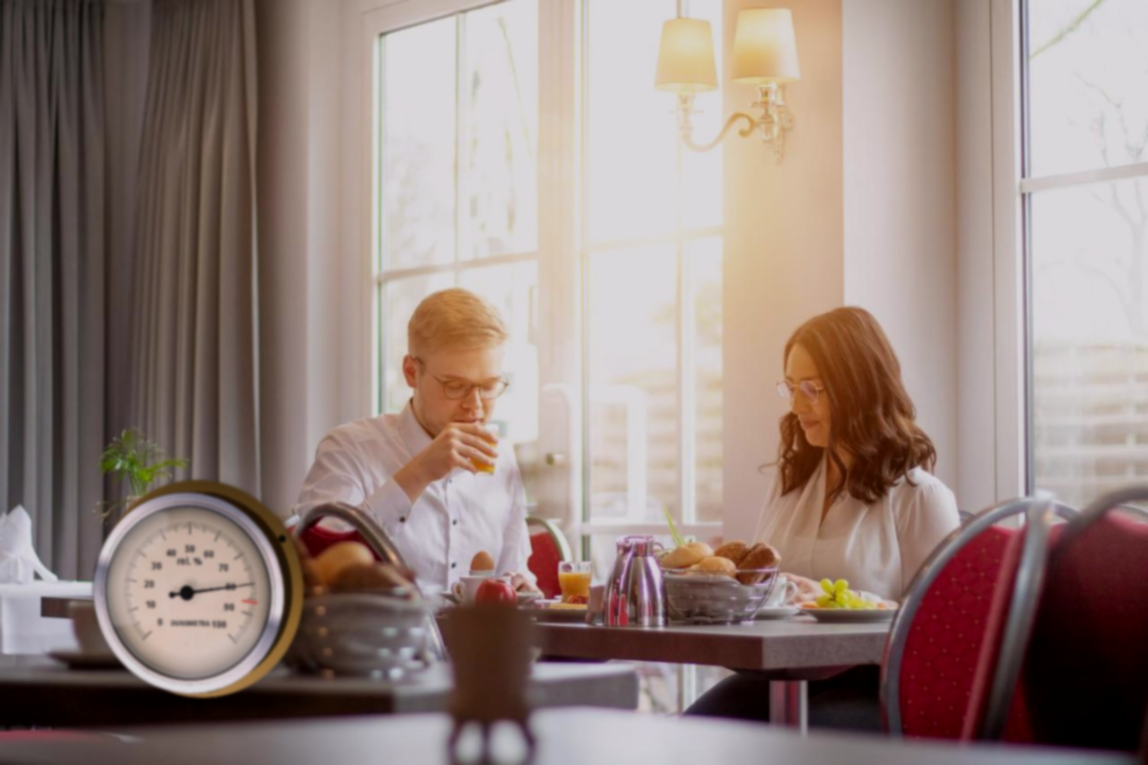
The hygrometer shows **80** %
